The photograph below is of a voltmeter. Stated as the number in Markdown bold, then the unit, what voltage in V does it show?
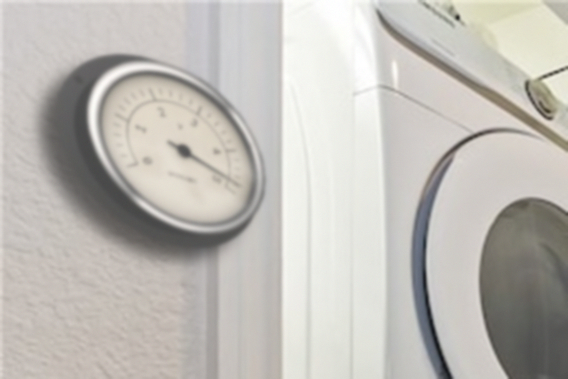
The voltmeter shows **4.8** V
